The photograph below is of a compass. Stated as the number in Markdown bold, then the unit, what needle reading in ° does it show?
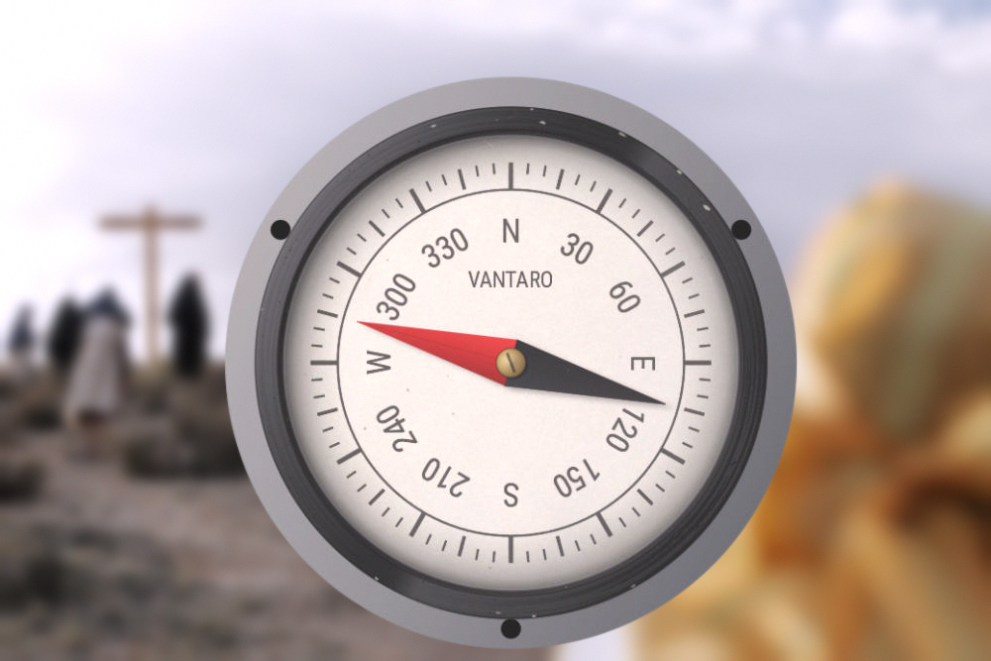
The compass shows **285** °
